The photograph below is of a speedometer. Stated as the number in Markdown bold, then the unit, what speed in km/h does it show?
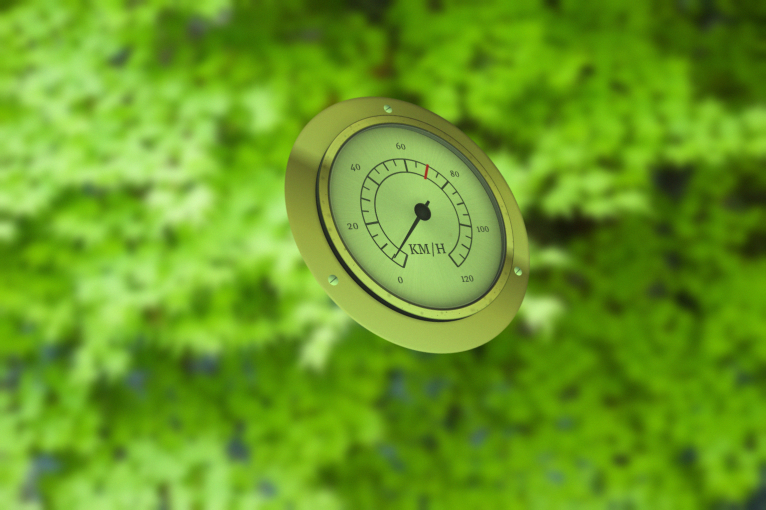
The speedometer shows **5** km/h
